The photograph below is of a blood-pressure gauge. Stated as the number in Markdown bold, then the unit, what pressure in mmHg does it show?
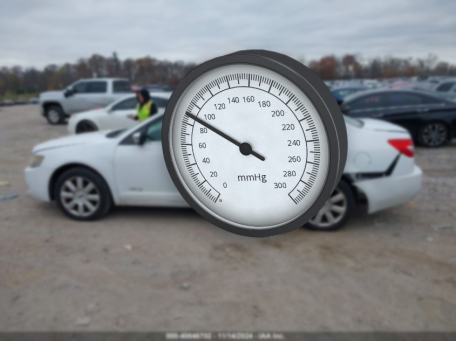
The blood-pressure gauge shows **90** mmHg
